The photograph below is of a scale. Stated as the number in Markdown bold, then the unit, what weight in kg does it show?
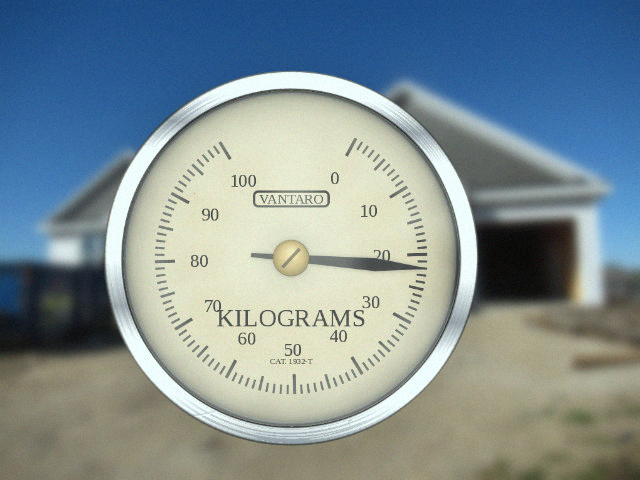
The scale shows **22** kg
